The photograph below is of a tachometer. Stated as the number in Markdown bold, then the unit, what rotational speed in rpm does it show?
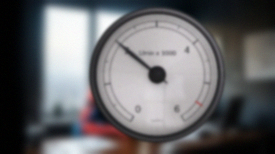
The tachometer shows **2000** rpm
